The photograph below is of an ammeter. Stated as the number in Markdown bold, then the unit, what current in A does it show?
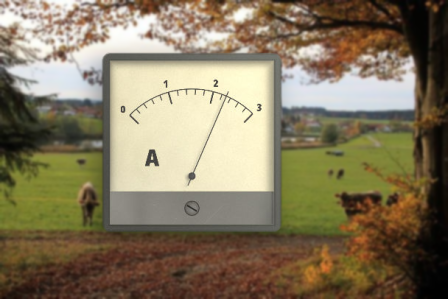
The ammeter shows **2.3** A
